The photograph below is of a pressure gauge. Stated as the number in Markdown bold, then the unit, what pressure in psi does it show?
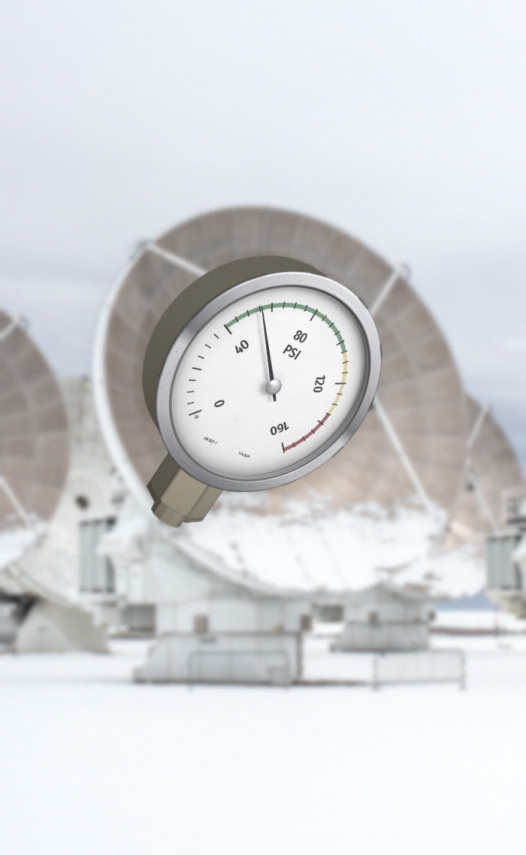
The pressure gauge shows **55** psi
